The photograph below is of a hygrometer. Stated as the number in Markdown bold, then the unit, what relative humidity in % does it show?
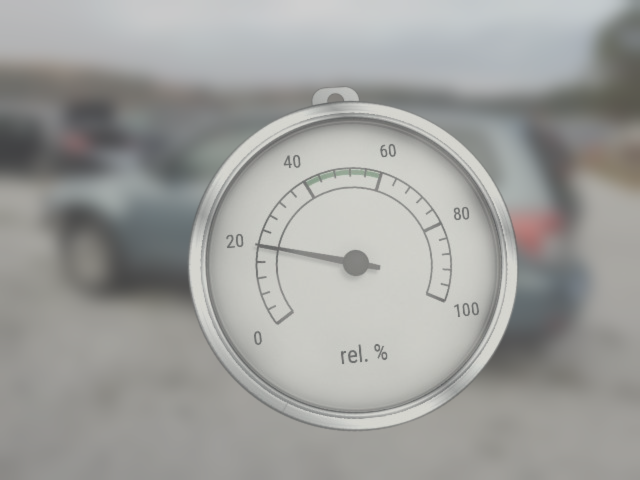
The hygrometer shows **20** %
